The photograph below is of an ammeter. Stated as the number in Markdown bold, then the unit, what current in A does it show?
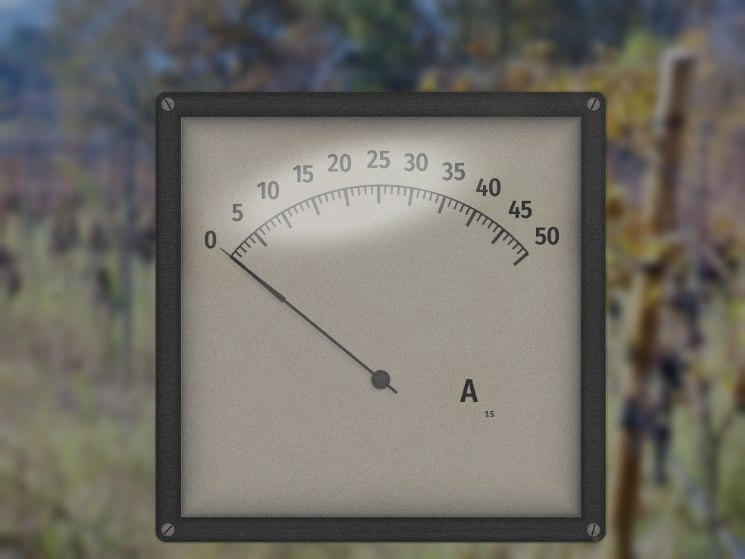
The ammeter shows **0** A
